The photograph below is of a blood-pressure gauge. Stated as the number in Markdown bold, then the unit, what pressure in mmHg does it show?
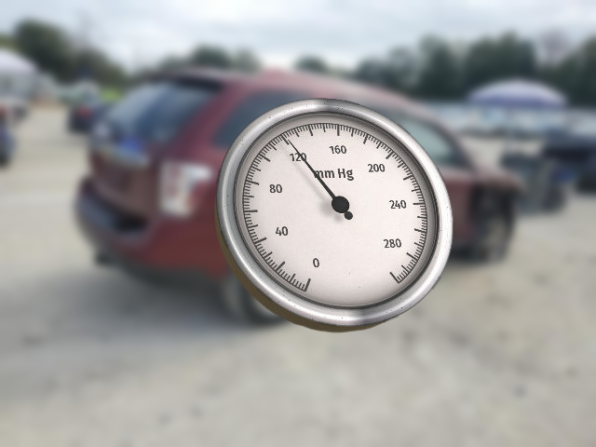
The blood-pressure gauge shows **120** mmHg
